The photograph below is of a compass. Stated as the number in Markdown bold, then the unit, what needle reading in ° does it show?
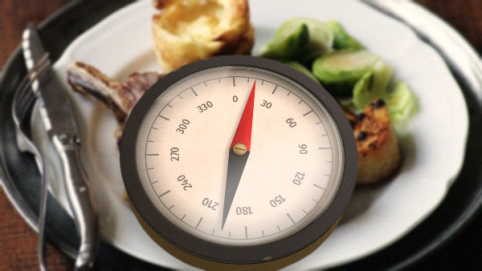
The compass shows **15** °
